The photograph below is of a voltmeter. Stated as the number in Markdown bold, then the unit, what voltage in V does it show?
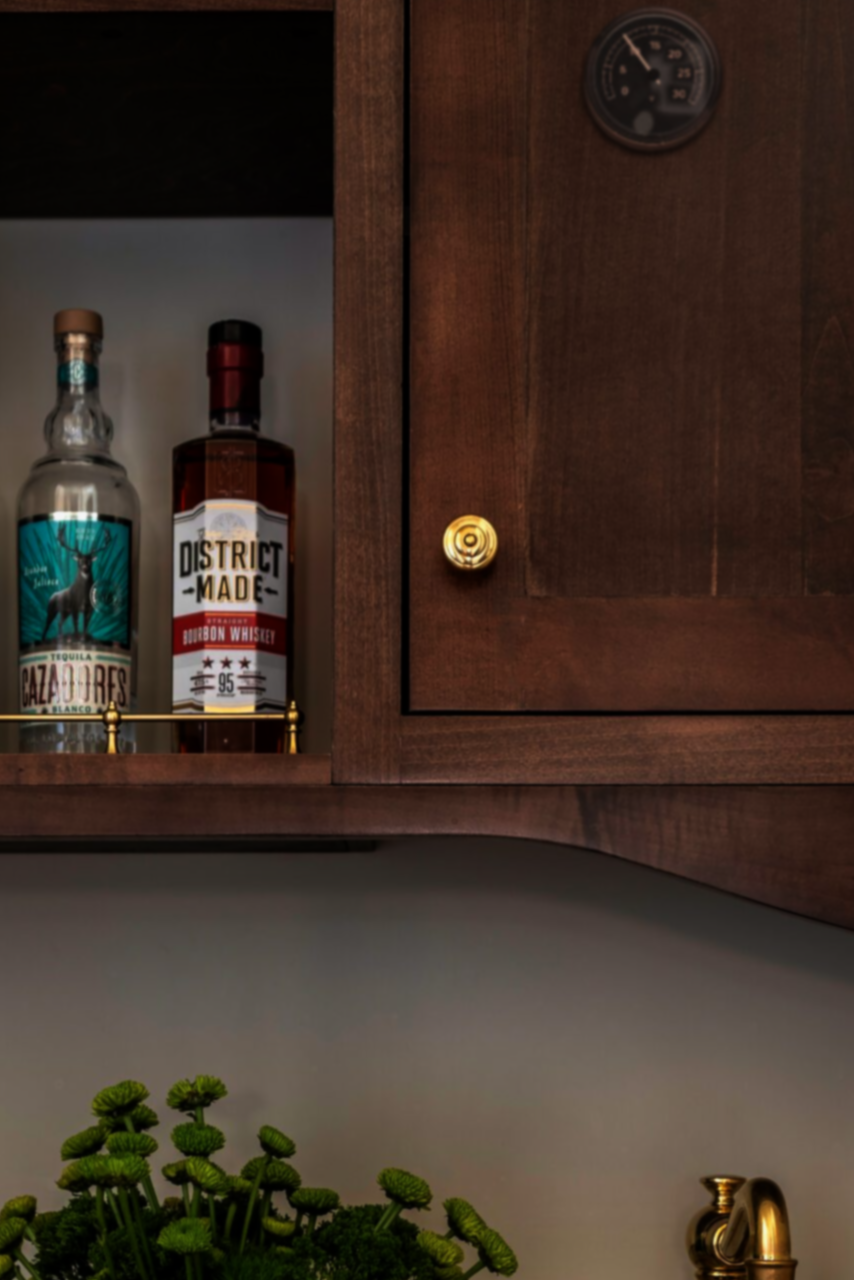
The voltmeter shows **10** V
